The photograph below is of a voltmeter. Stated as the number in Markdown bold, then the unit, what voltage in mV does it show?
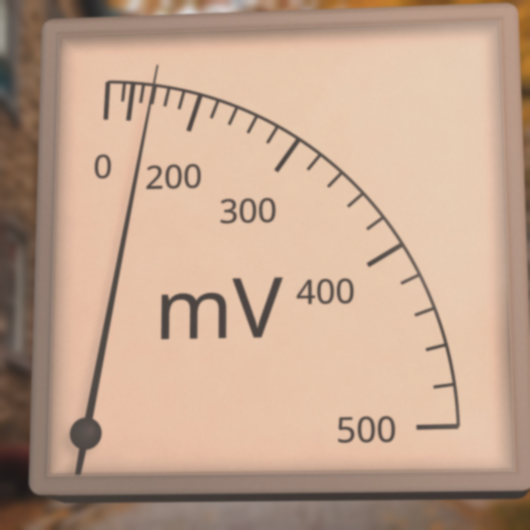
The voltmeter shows **140** mV
